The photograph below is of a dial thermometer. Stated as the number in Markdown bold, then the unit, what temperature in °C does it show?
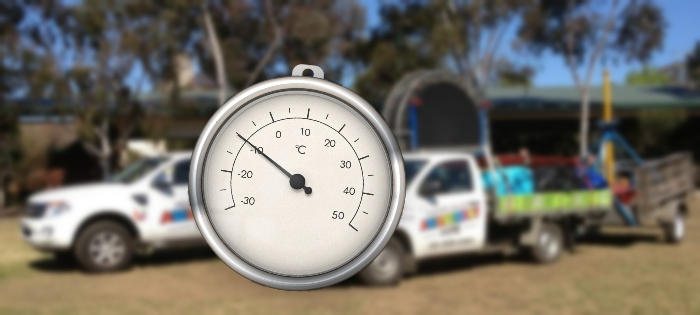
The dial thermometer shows **-10** °C
